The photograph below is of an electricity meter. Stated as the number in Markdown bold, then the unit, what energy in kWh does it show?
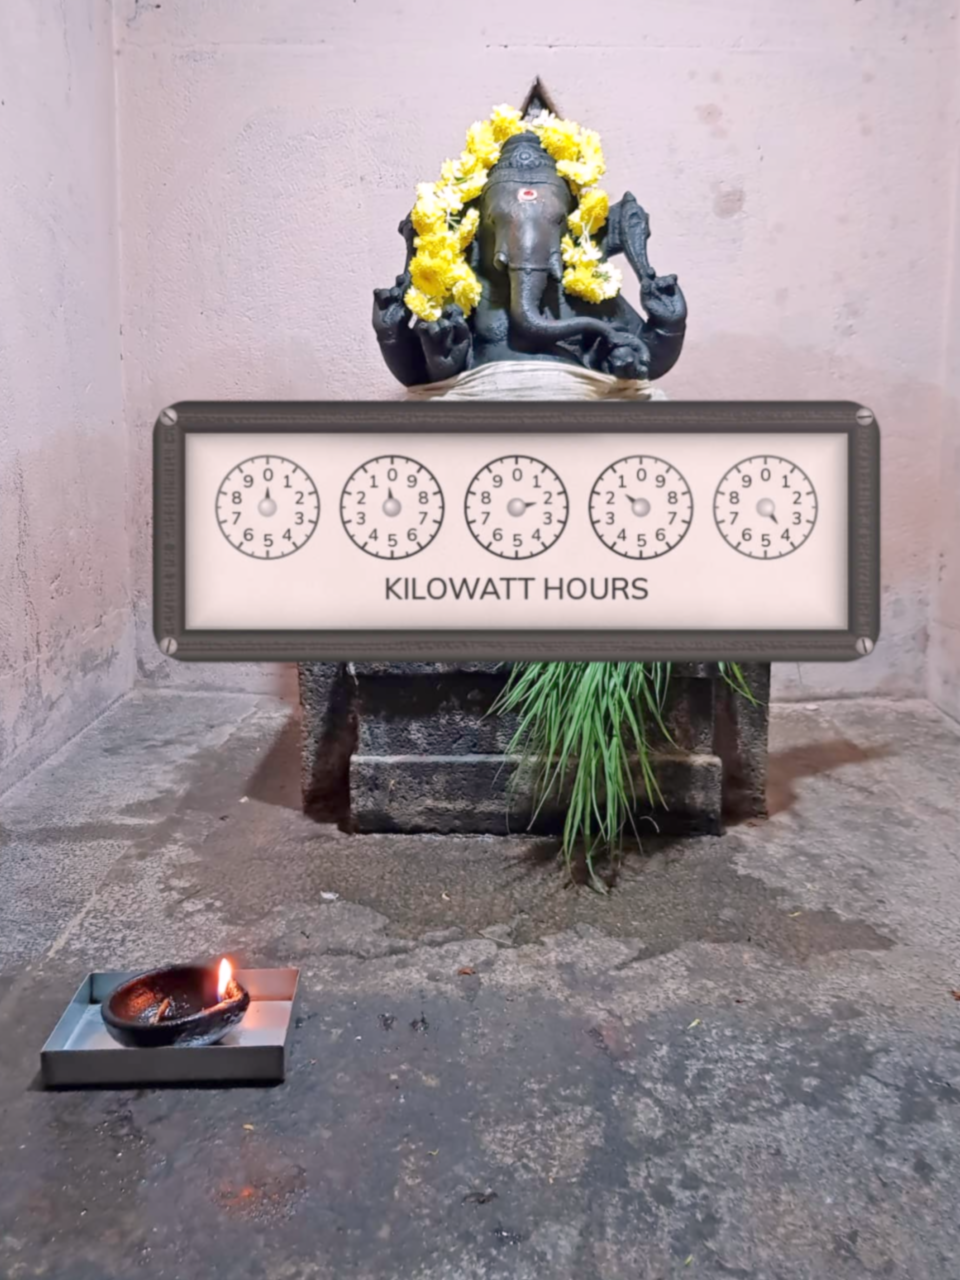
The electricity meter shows **214** kWh
